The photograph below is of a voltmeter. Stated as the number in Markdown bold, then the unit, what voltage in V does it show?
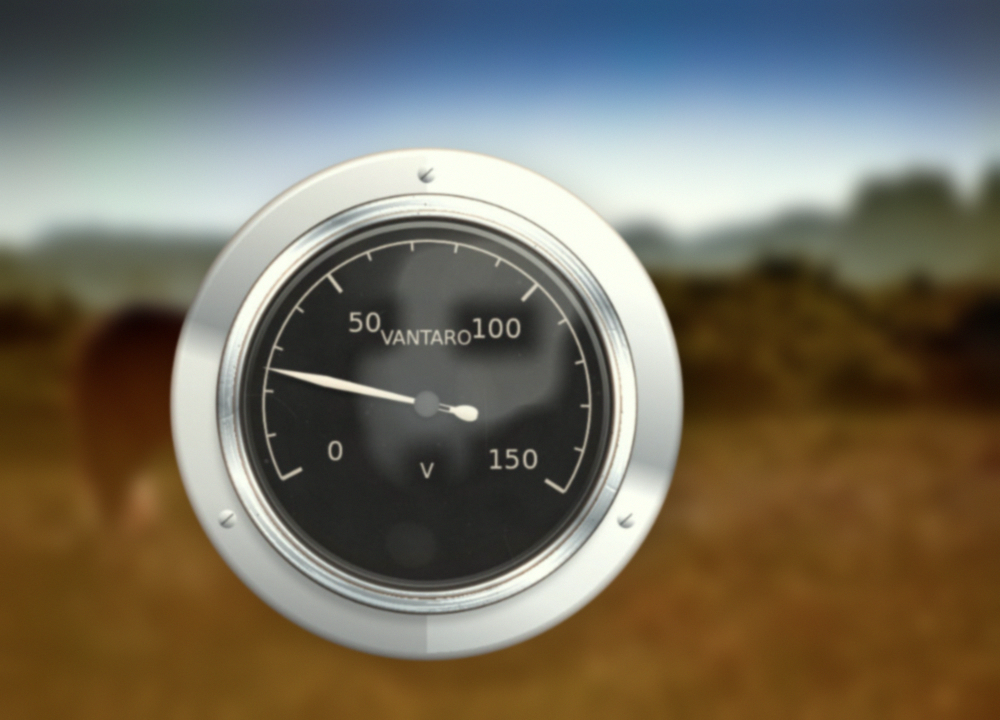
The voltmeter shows **25** V
